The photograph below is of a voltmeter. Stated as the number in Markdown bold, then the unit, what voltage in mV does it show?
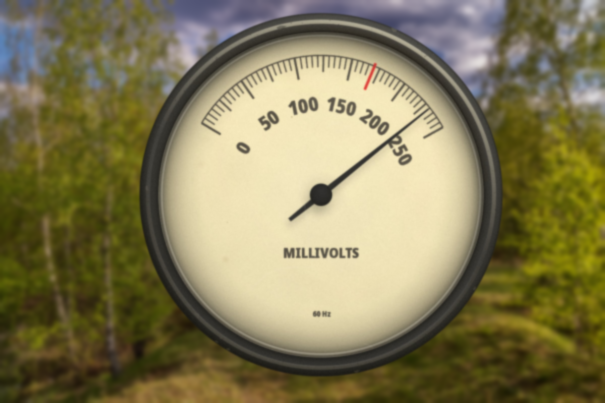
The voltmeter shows **230** mV
